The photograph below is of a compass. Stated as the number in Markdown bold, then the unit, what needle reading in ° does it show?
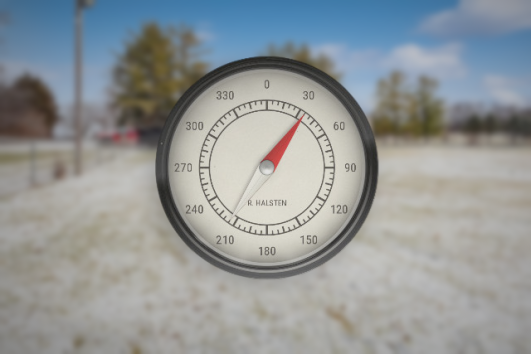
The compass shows **35** °
